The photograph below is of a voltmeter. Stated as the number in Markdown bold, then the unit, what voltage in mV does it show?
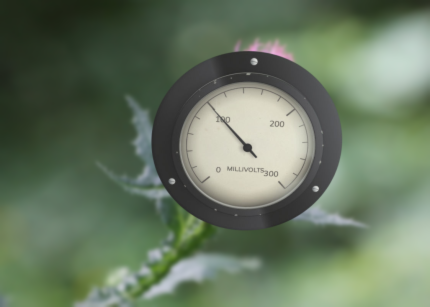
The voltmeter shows **100** mV
